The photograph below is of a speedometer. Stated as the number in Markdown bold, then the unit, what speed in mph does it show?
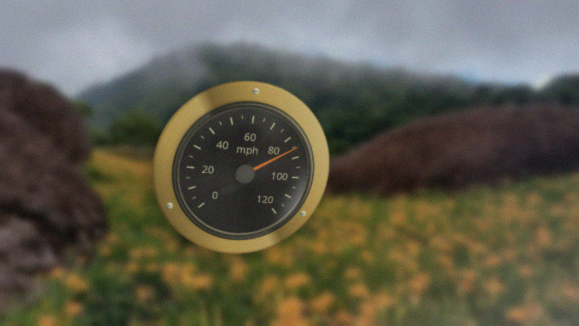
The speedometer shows **85** mph
